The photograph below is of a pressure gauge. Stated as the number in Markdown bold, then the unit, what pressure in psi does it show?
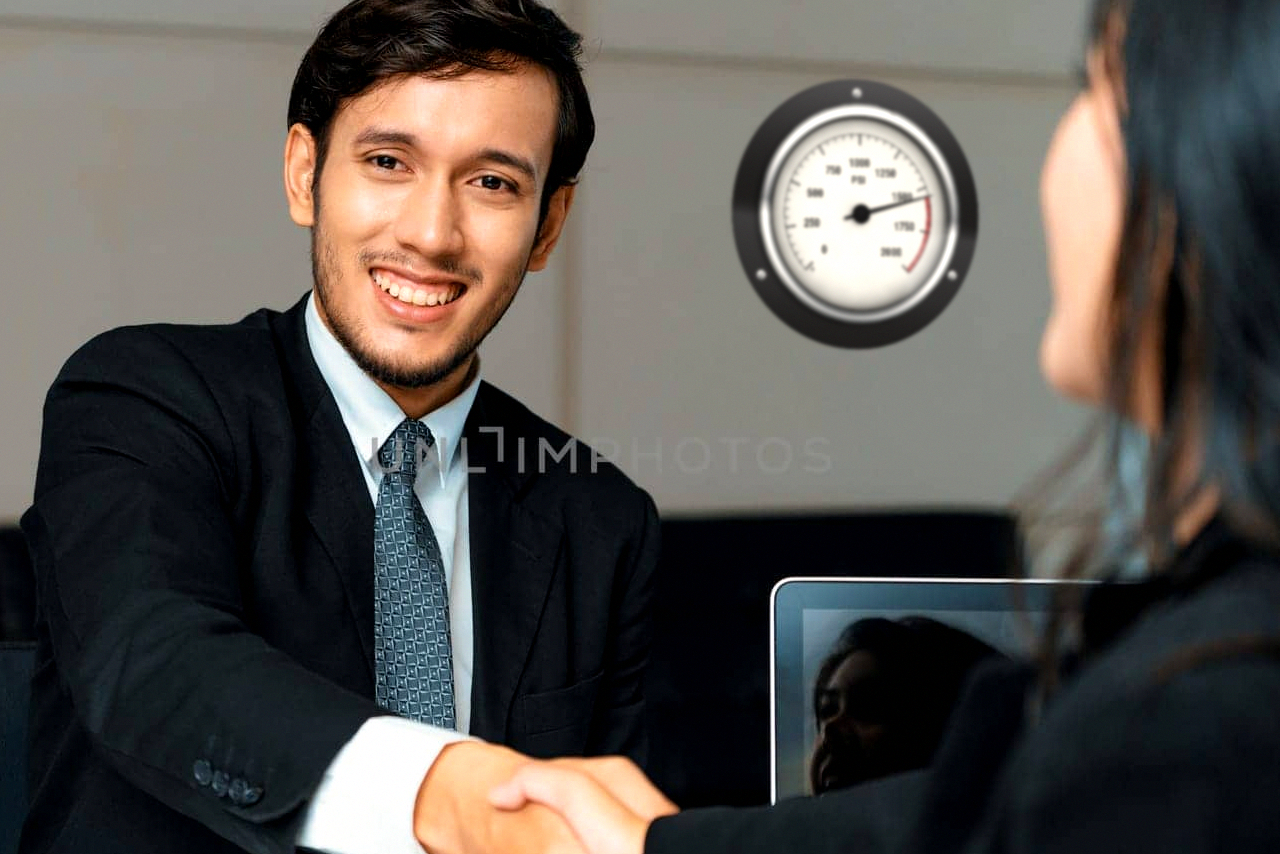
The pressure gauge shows **1550** psi
